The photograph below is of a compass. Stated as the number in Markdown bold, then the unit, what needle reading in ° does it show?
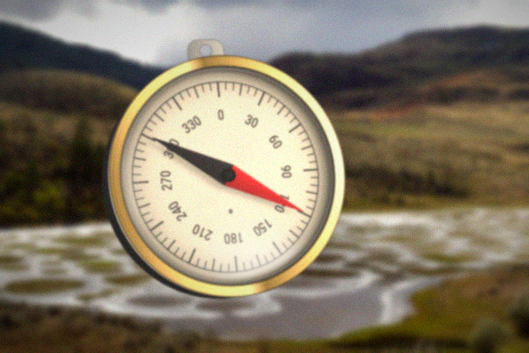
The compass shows **120** °
